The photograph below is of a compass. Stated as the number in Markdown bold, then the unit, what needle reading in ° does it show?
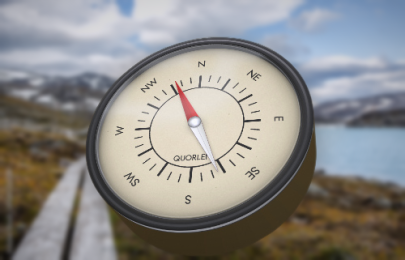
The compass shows **335** °
